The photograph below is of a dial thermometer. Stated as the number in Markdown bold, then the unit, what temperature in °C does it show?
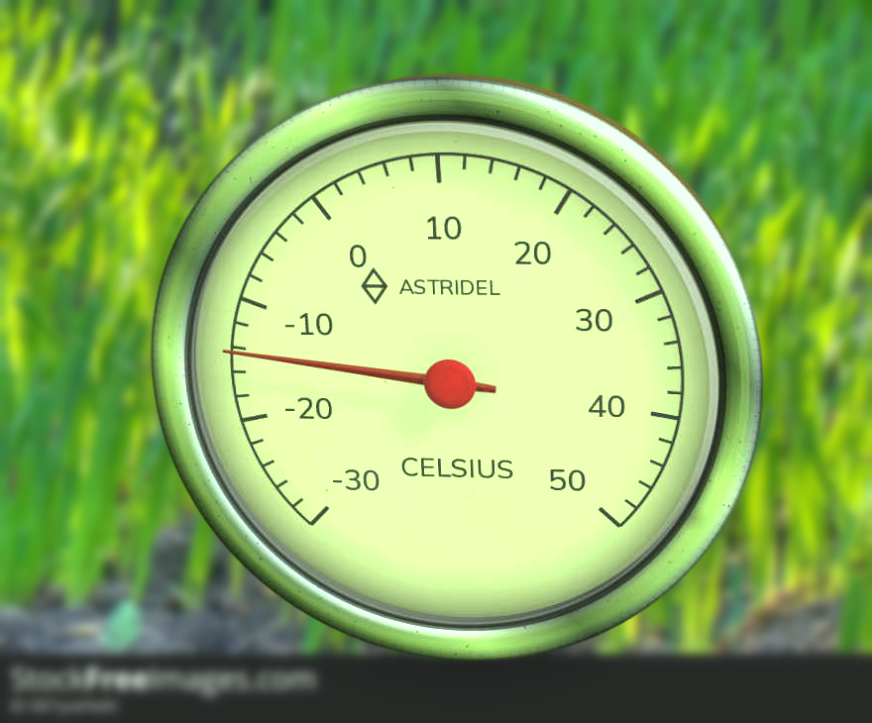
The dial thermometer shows **-14** °C
